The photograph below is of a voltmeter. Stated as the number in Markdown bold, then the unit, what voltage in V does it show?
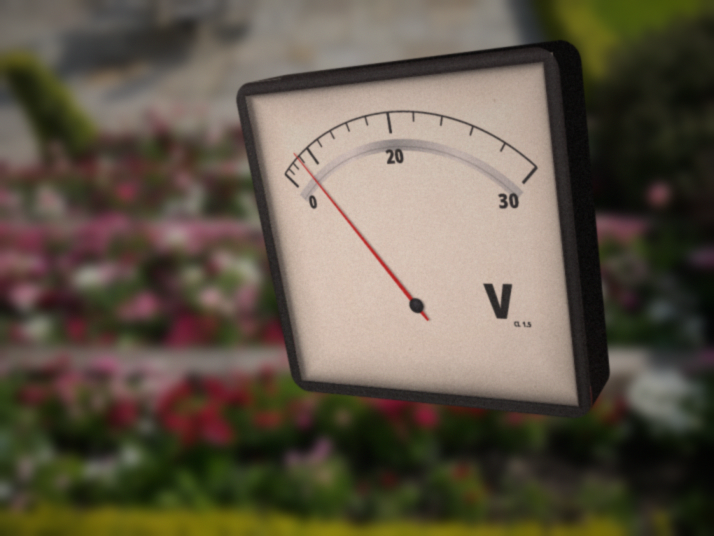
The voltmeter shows **8** V
